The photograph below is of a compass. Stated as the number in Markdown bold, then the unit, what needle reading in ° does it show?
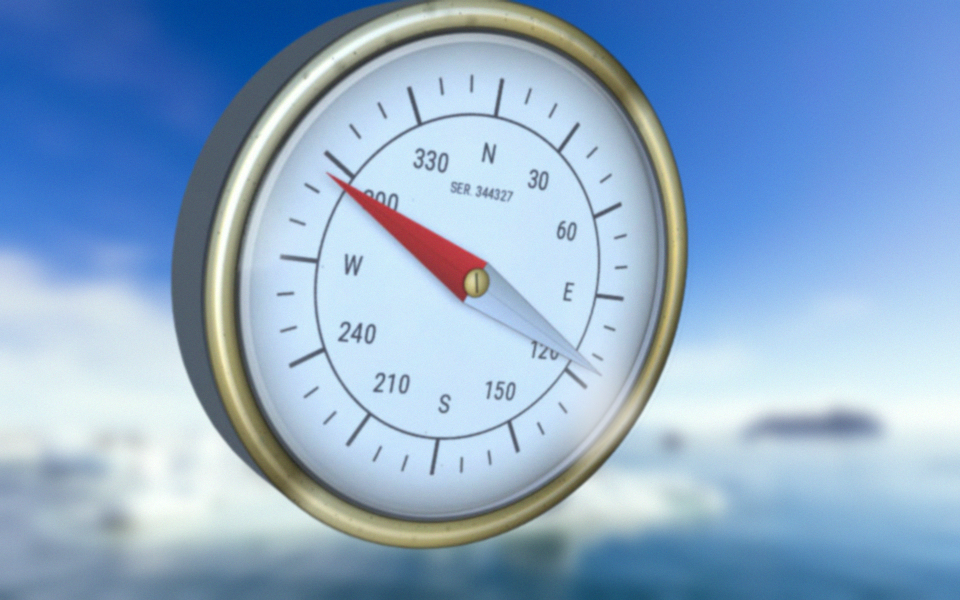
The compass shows **295** °
